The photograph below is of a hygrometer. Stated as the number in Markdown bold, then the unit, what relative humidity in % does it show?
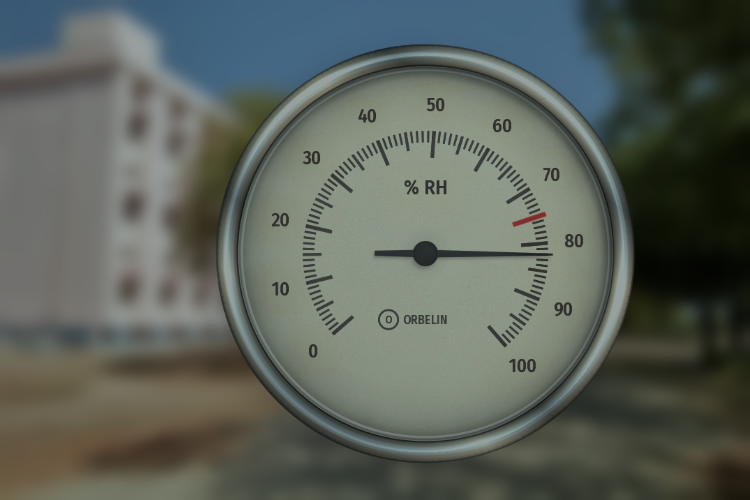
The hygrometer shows **82** %
